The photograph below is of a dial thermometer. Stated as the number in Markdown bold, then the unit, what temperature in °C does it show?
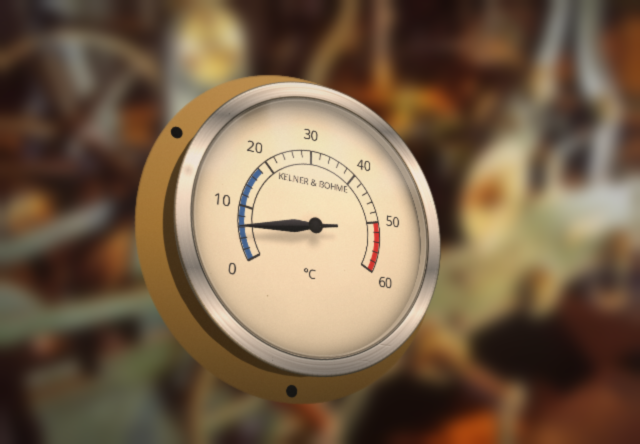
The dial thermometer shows **6** °C
